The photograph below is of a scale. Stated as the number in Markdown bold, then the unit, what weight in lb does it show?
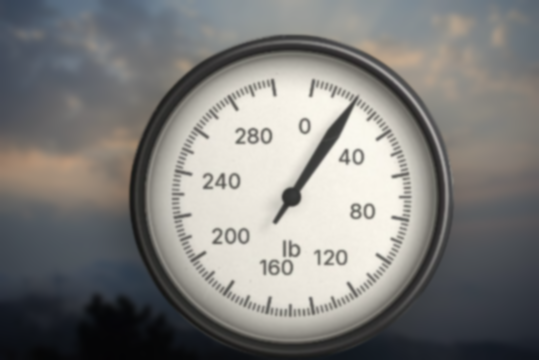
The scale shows **20** lb
